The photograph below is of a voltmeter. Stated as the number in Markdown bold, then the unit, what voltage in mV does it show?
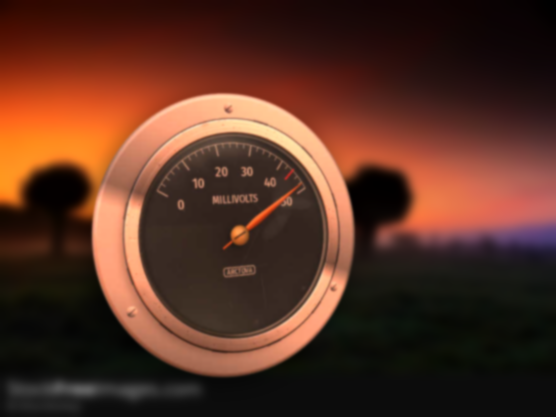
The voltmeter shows **48** mV
